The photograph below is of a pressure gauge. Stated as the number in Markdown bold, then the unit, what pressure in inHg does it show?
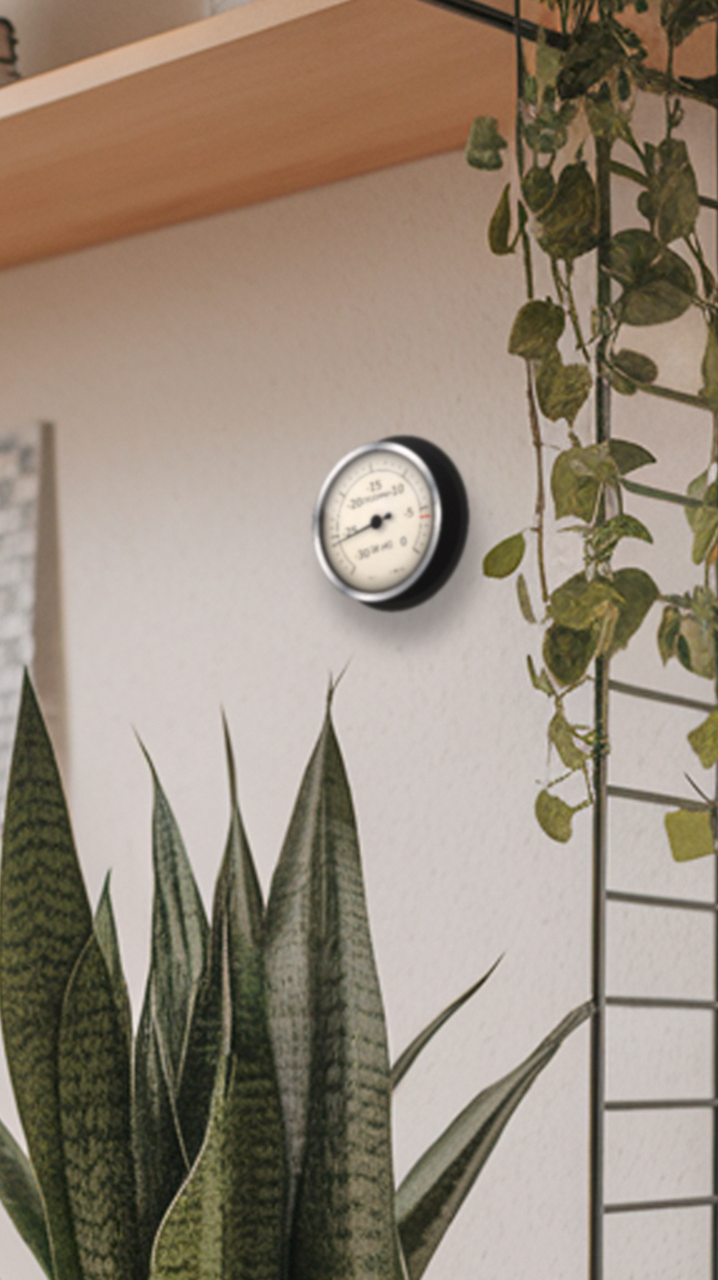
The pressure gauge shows **-26** inHg
